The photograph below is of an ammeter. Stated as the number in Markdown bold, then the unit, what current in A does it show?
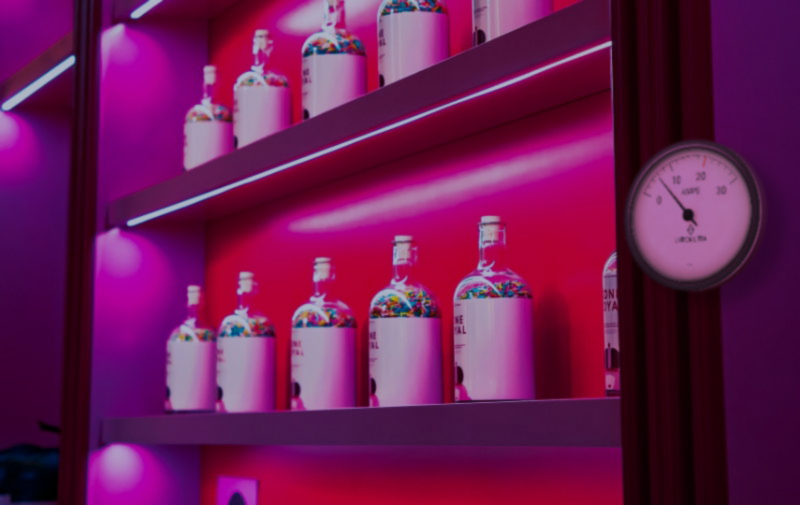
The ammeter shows **6** A
